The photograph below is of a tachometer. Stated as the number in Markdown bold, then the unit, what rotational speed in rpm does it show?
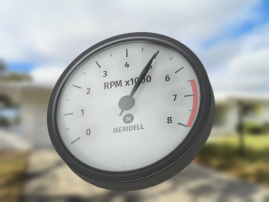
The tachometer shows **5000** rpm
